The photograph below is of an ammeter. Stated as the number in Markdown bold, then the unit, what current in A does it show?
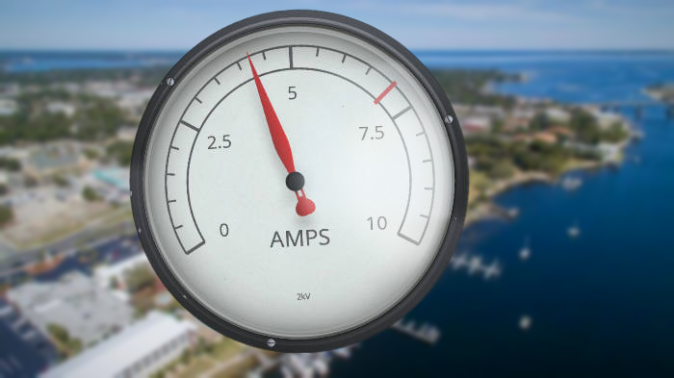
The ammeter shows **4.25** A
